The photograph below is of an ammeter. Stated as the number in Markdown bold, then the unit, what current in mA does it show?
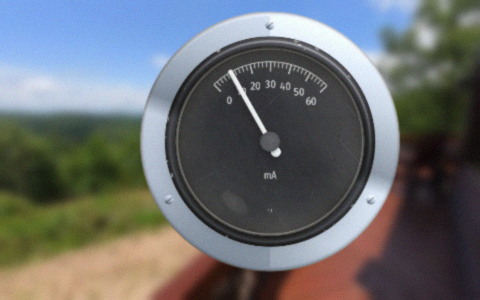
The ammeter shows **10** mA
